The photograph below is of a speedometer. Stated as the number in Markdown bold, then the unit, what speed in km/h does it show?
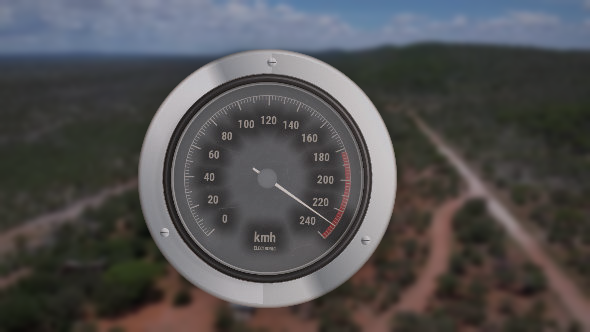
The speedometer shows **230** km/h
